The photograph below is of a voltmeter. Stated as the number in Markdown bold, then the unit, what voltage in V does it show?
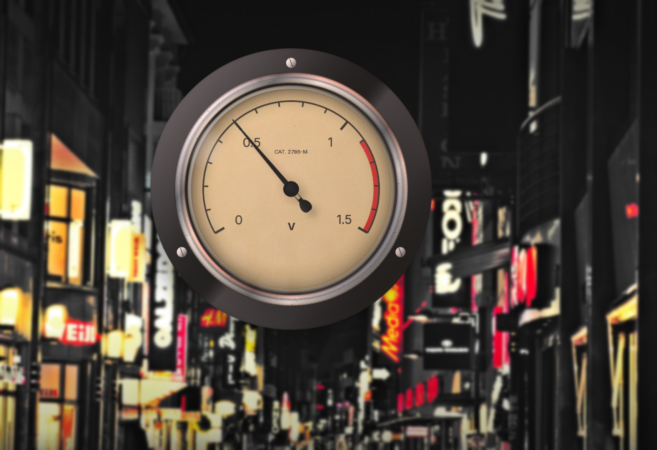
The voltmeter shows **0.5** V
